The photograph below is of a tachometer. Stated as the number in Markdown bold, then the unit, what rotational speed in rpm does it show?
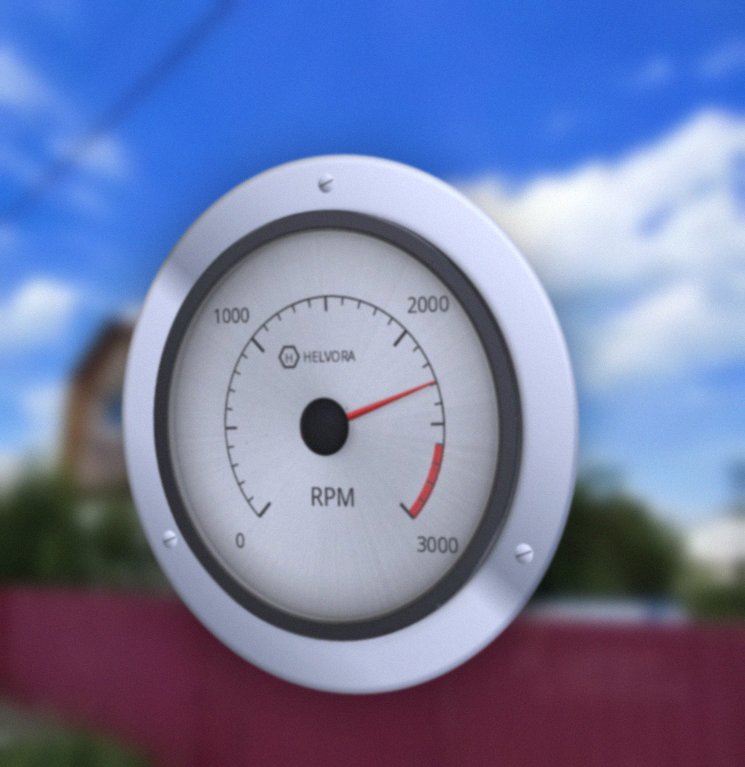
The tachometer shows **2300** rpm
